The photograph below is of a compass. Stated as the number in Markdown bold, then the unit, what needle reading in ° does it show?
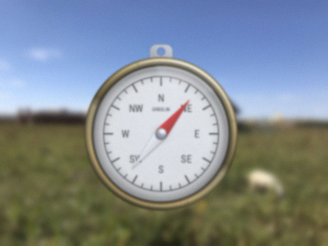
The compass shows **40** °
